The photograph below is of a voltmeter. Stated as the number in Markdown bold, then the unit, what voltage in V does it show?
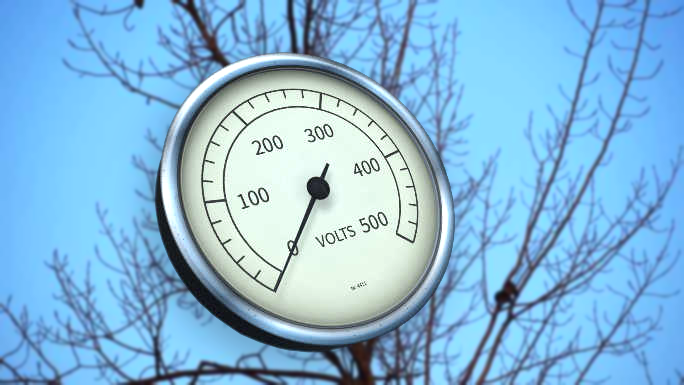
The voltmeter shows **0** V
